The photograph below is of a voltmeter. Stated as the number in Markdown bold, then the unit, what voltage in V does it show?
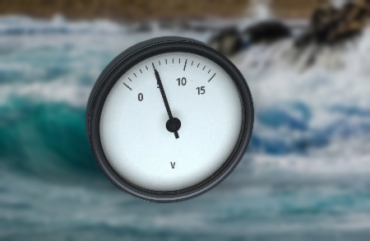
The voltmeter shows **5** V
